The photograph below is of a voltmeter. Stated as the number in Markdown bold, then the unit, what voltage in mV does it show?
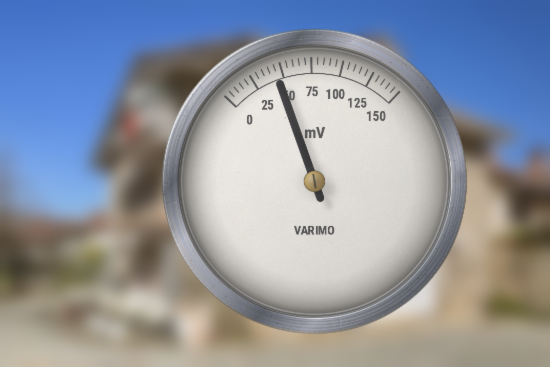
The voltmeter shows **45** mV
